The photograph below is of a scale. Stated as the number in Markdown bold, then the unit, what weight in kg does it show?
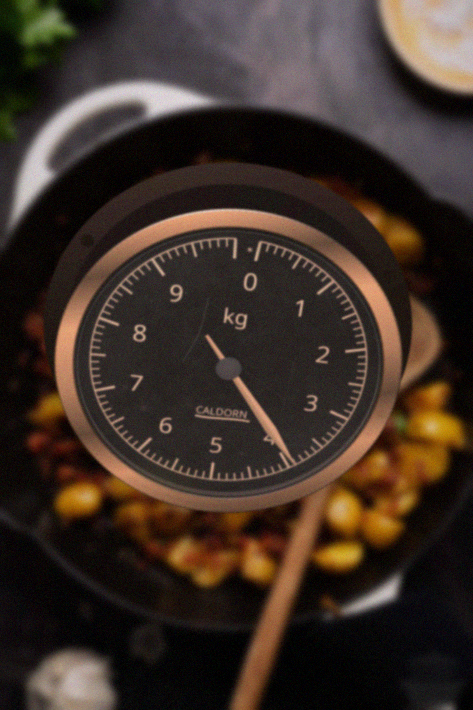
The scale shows **3.9** kg
